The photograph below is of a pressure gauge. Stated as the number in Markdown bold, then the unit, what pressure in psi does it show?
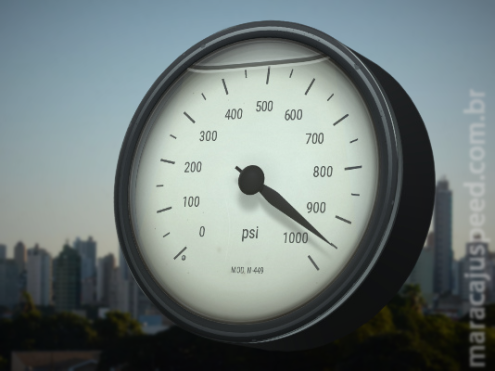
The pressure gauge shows **950** psi
